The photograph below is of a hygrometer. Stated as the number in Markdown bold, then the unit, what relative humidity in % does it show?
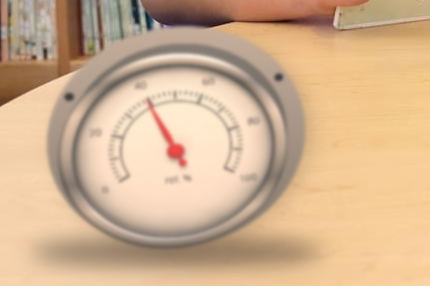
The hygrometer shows **40** %
